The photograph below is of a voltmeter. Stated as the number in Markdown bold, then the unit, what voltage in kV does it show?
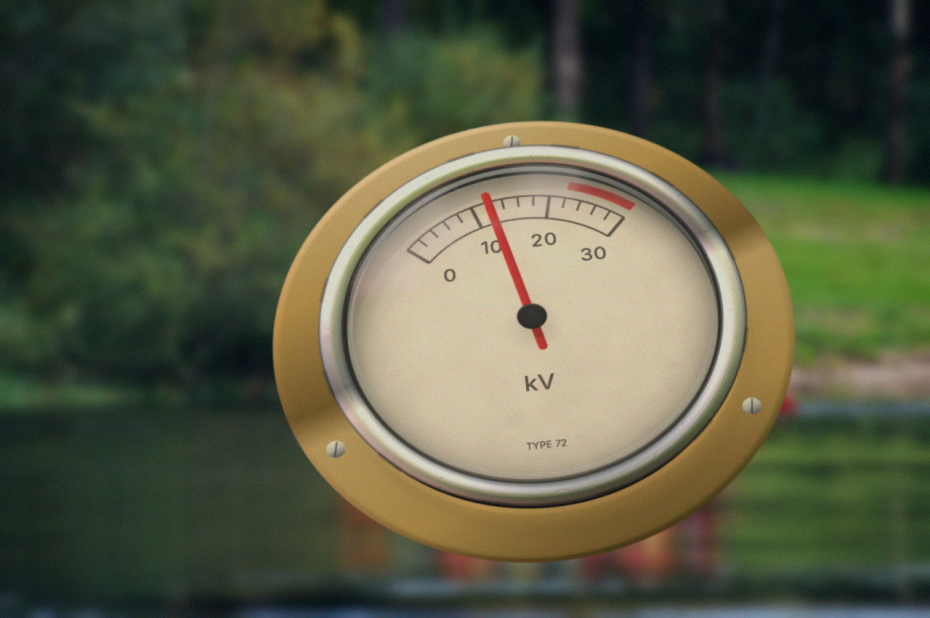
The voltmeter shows **12** kV
